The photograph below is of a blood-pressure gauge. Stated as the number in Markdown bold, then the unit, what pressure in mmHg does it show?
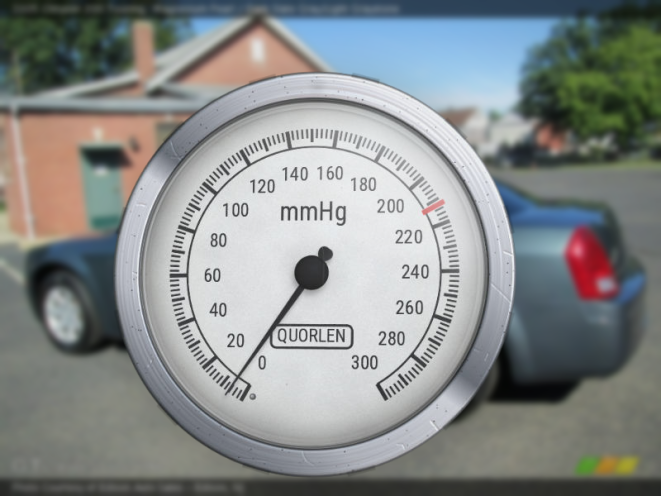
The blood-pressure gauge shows **6** mmHg
